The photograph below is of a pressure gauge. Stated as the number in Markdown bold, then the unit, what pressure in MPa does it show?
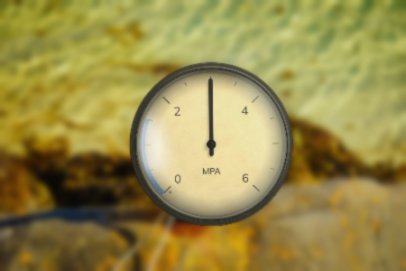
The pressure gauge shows **3** MPa
